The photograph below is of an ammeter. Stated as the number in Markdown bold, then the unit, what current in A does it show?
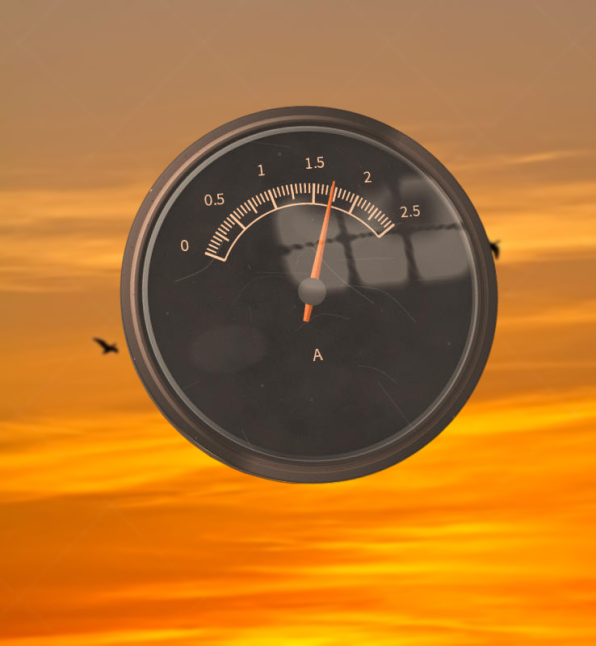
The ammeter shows **1.7** A
